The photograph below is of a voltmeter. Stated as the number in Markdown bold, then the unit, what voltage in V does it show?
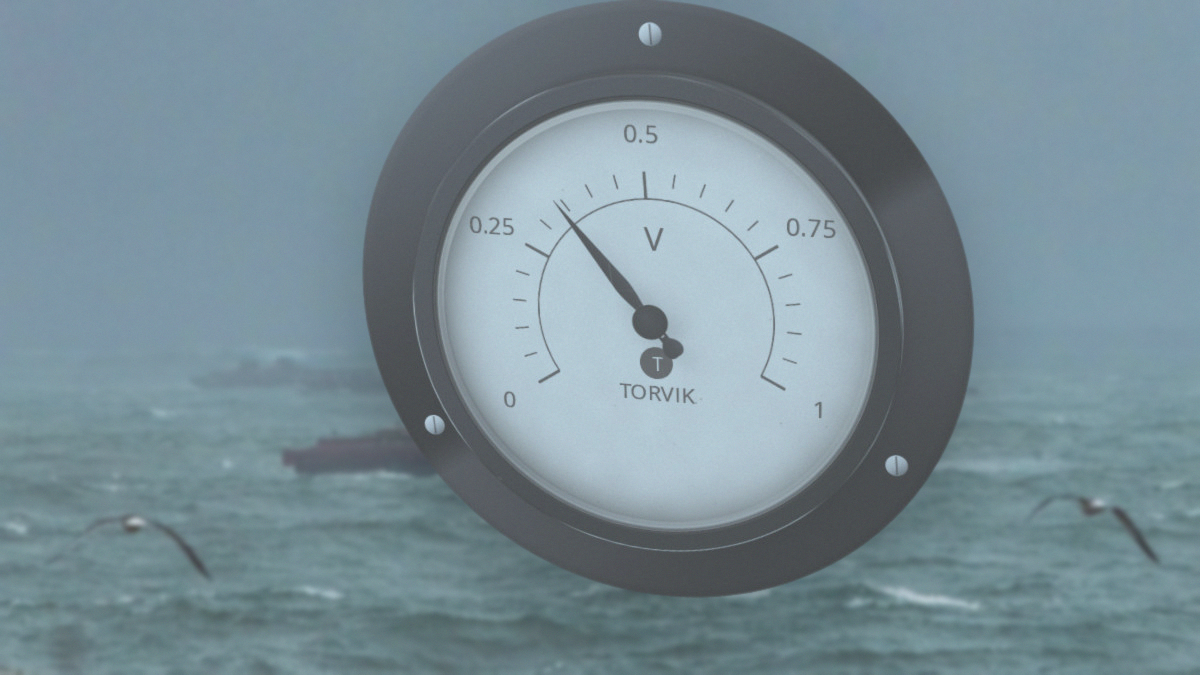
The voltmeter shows **0.35** V
